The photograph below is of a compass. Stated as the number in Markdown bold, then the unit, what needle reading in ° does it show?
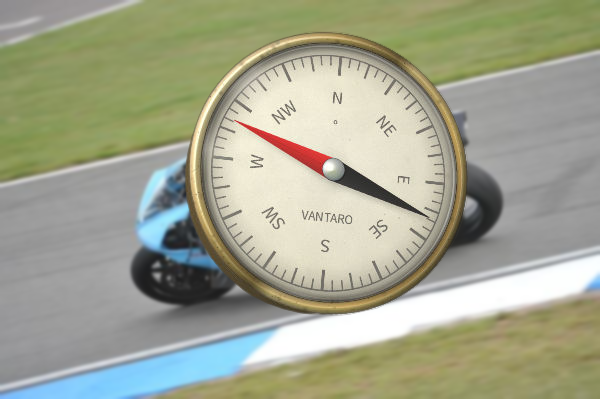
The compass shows **290** °
